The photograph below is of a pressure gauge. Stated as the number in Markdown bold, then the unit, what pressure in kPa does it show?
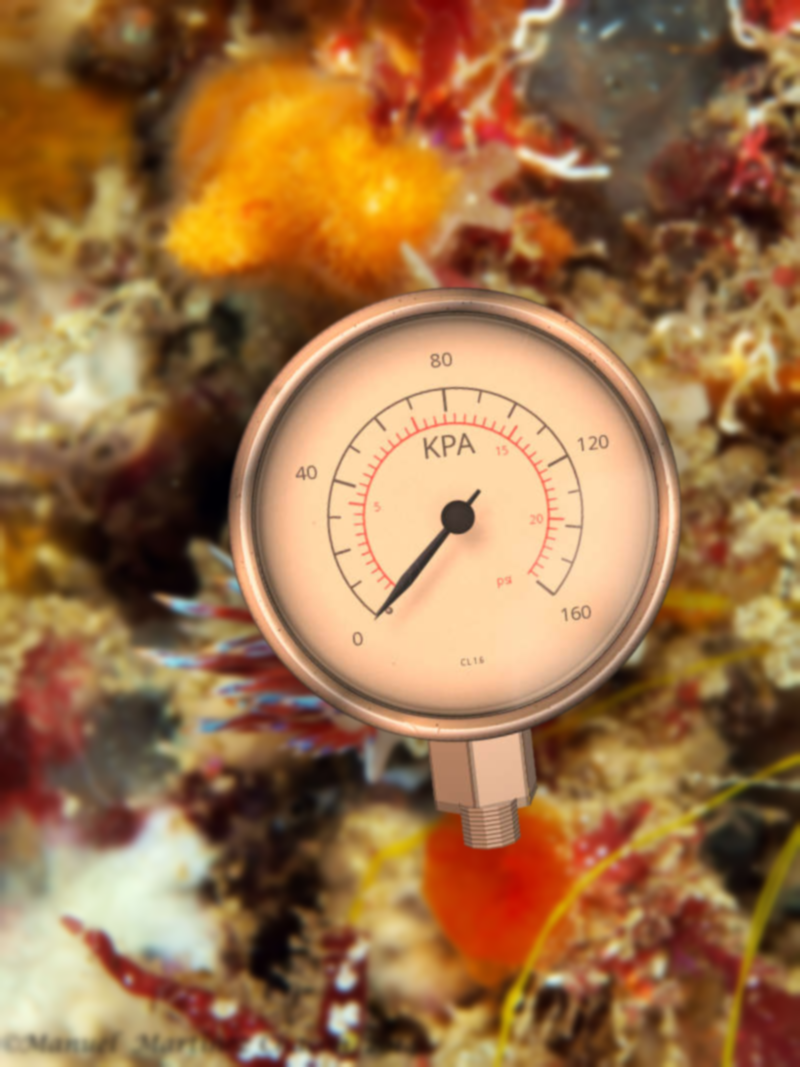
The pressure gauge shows **0** kPa
